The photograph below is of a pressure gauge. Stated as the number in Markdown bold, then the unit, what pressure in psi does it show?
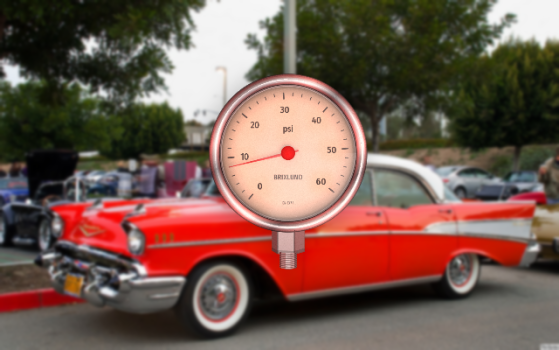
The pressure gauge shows **8** psi
